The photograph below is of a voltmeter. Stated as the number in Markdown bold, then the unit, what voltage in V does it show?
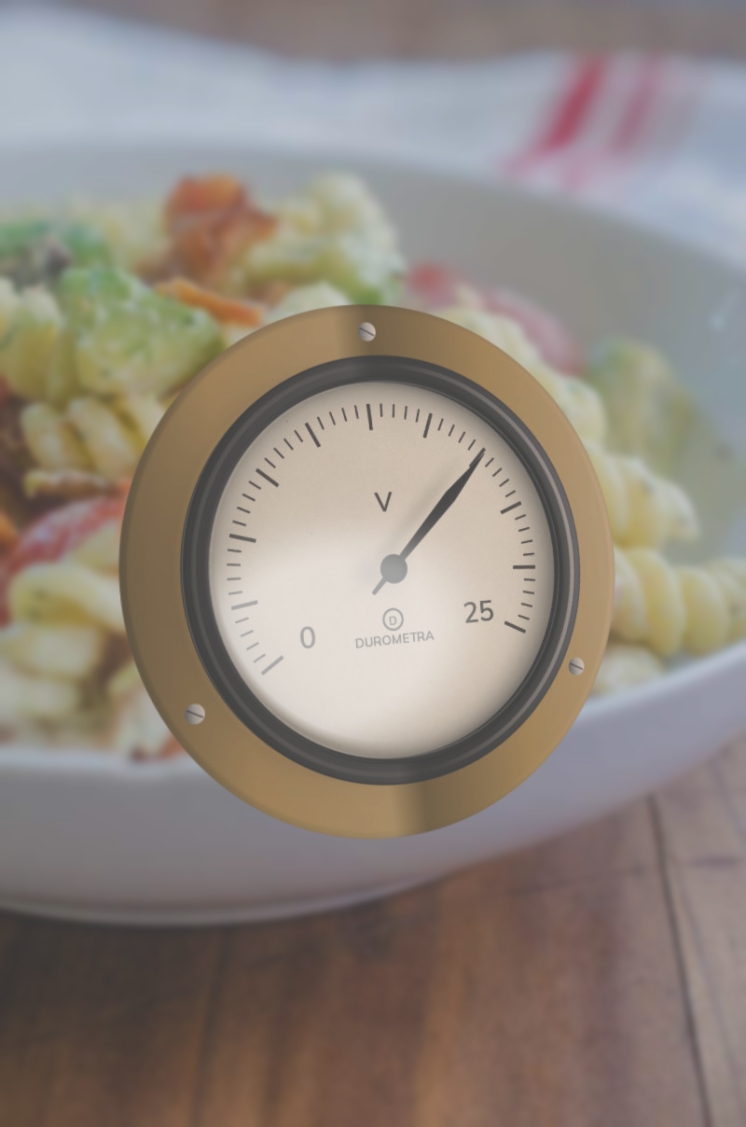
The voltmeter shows **17.5** V
